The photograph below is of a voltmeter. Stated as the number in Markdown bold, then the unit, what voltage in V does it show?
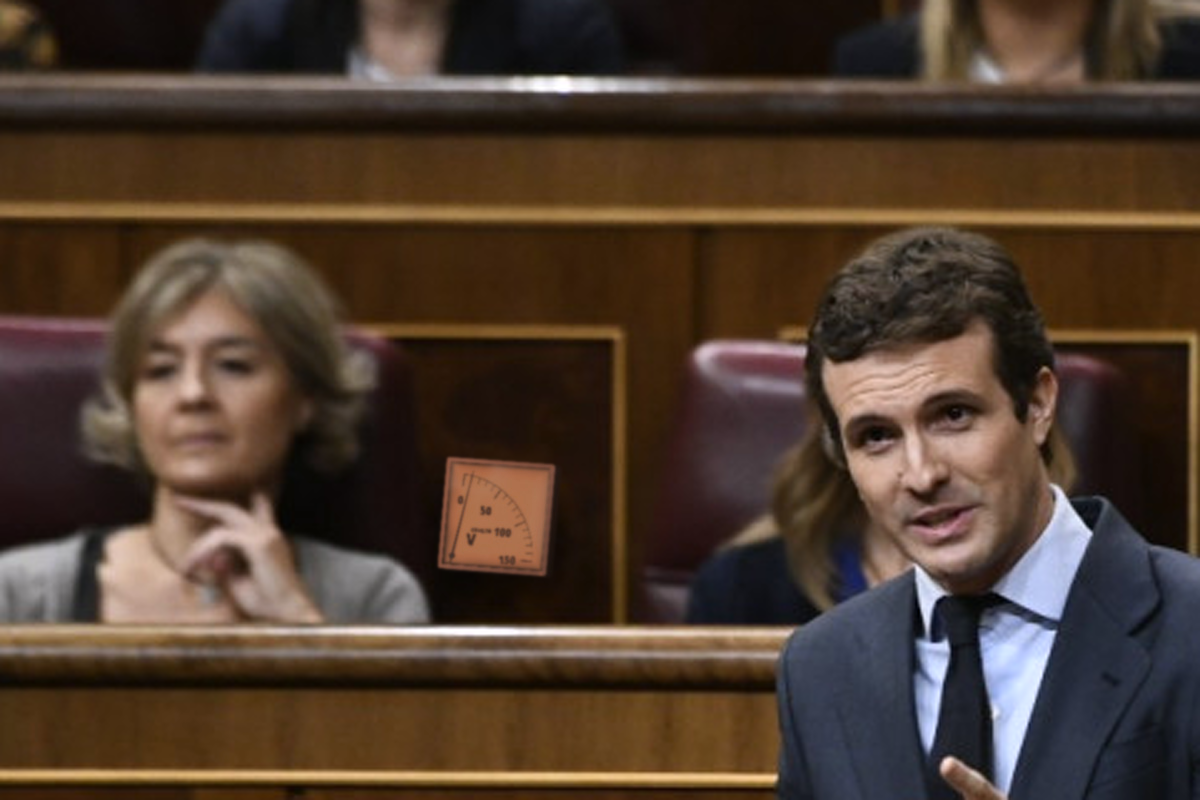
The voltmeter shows **10** V
